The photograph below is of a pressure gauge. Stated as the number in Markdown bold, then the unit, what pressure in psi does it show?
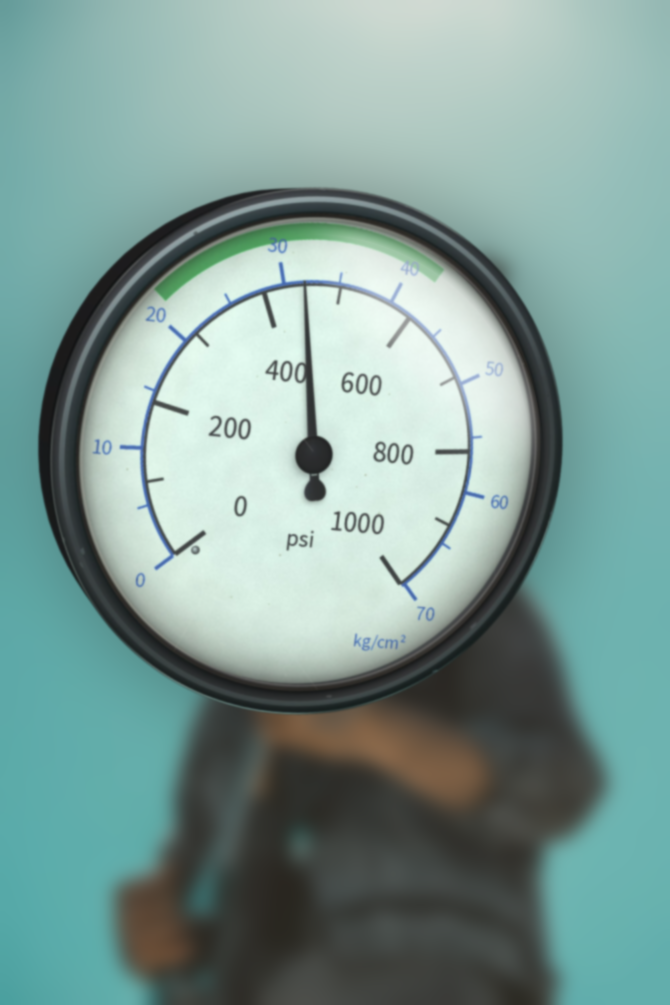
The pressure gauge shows **450** psi
